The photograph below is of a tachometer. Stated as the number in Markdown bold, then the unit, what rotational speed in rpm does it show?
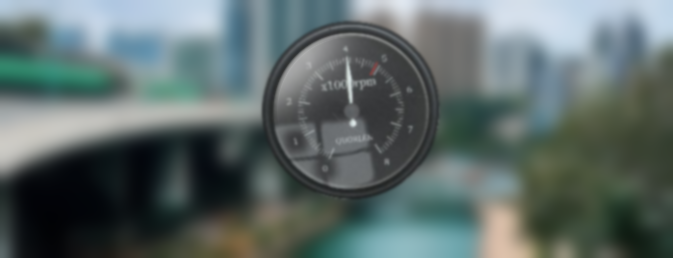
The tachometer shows **4000** rpm
